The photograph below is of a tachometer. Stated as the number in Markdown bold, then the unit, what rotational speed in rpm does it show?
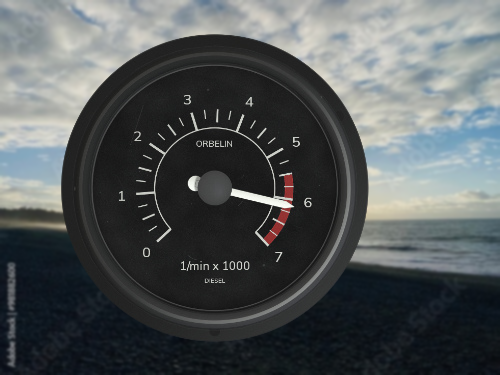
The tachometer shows **6125** rpm
